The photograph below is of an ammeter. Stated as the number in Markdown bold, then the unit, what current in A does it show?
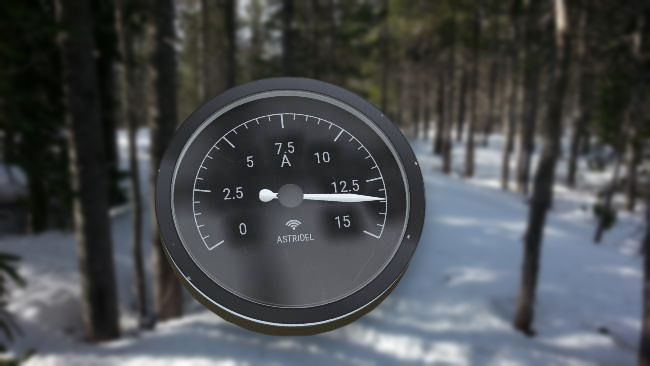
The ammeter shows **13.5** A
